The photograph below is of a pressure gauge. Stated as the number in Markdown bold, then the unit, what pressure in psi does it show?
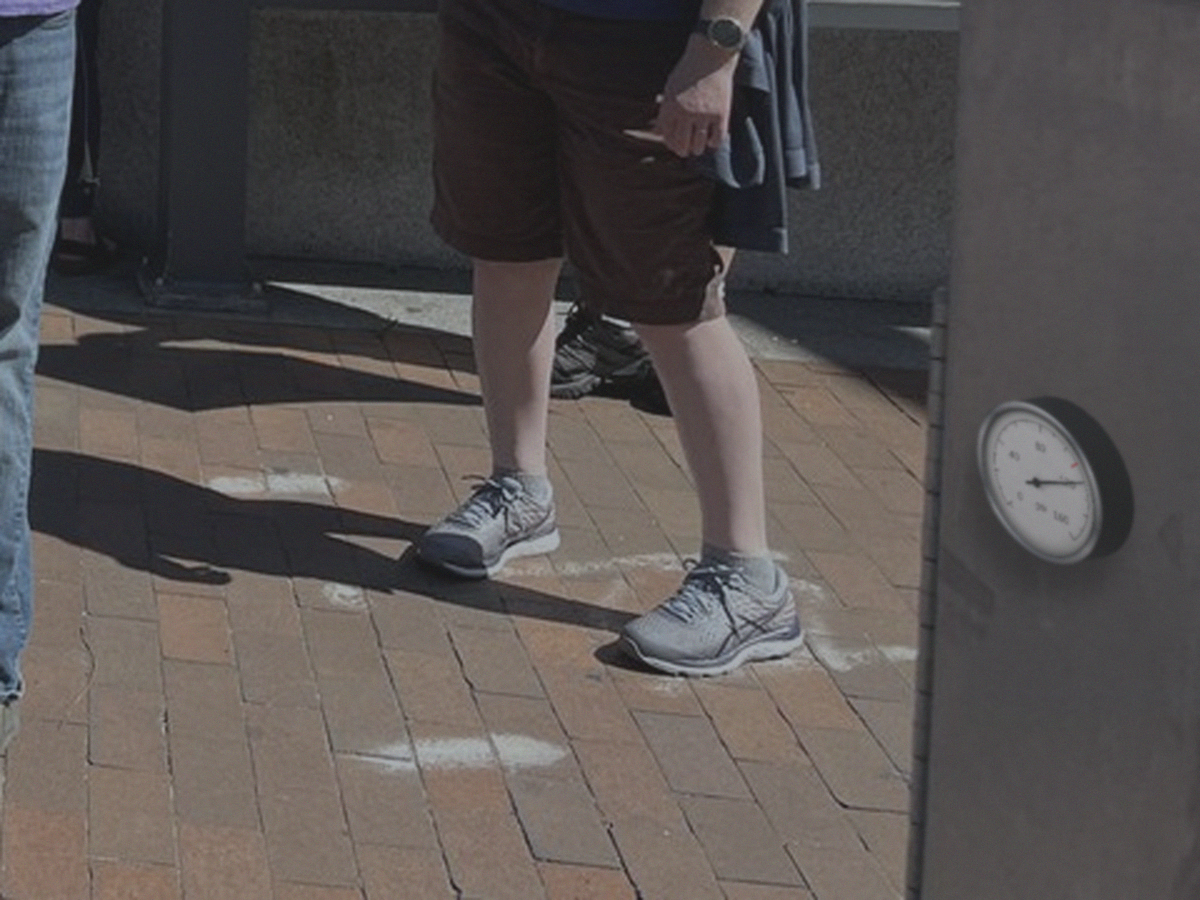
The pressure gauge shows **120** psi
